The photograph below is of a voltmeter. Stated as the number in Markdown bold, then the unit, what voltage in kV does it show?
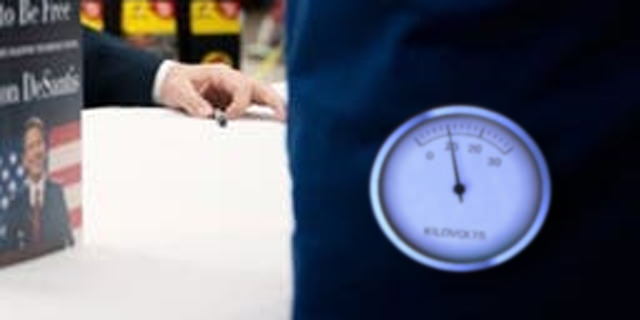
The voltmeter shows **10** kV
